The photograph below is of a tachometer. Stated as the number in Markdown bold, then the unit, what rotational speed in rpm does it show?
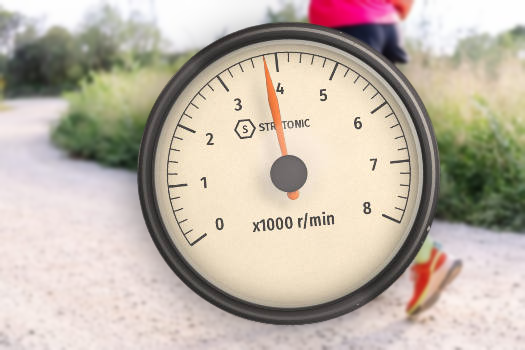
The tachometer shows **3800** rpm
